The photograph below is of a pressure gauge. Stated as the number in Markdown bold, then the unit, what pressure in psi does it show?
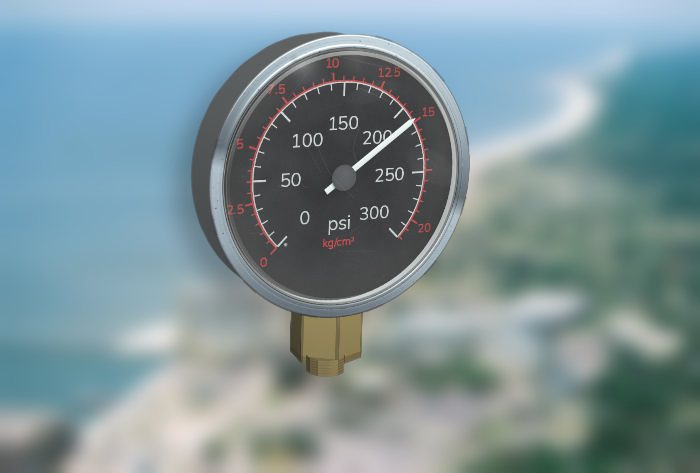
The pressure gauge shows **210** psi
